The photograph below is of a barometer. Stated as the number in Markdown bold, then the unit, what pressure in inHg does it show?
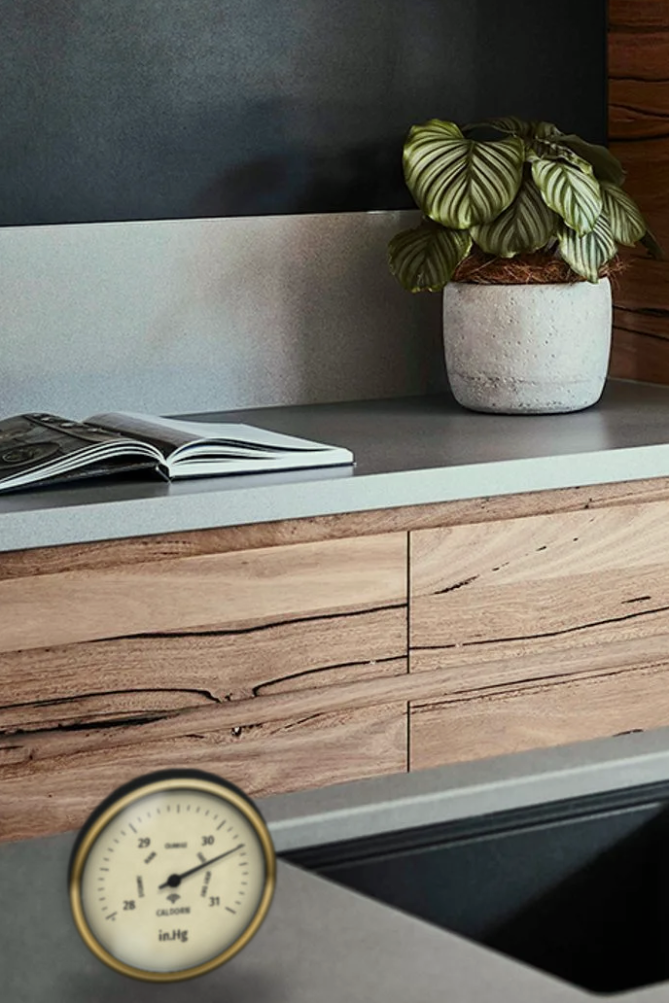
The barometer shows **30.3** inHg
